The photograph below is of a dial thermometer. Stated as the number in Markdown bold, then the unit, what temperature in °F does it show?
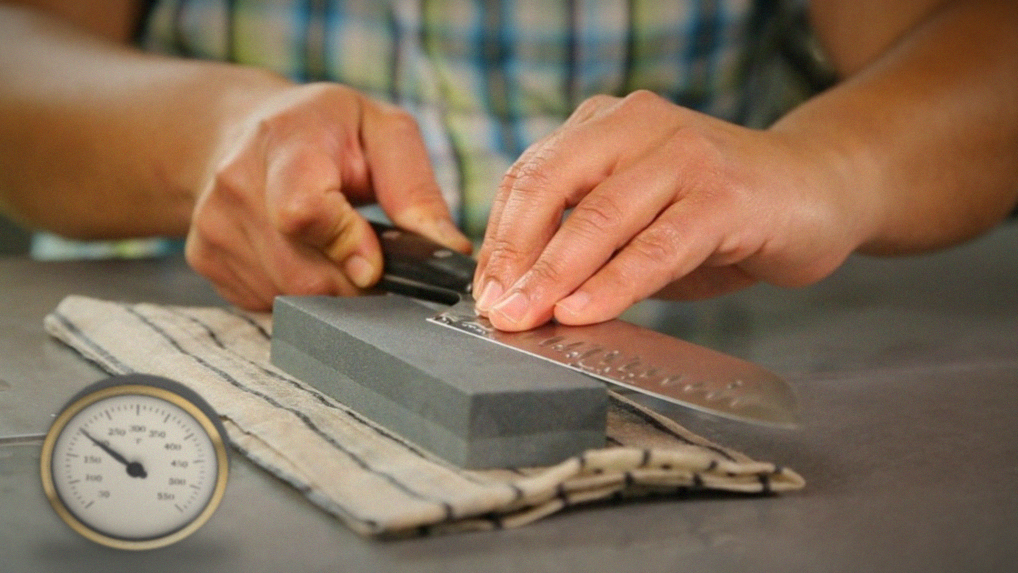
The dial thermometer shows **200** °F
